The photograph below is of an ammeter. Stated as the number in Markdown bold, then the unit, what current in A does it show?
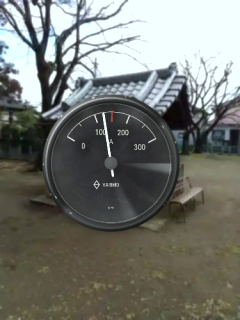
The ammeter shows **125** A
